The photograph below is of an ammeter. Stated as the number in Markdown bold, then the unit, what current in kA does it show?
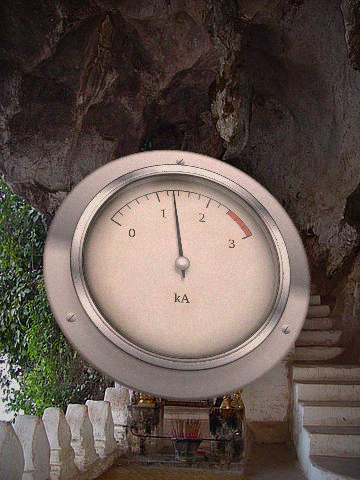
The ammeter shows **1.3** kA
